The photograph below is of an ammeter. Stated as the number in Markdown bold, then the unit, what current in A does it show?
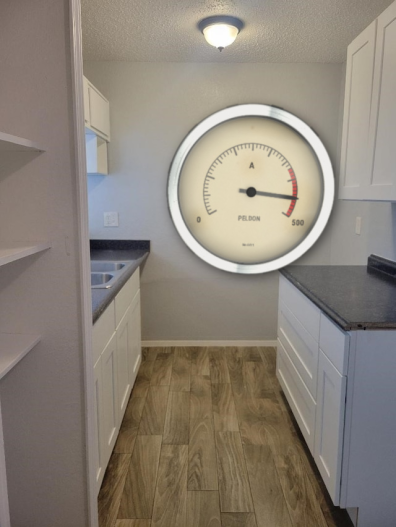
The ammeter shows **450** A
